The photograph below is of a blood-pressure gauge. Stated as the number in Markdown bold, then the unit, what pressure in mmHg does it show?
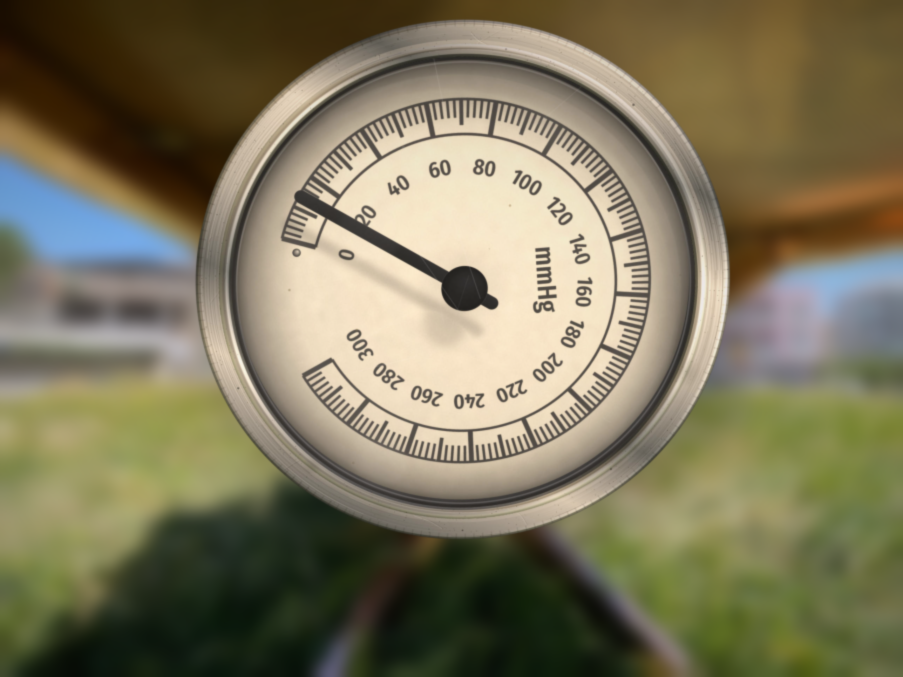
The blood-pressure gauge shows **14** mmHg
